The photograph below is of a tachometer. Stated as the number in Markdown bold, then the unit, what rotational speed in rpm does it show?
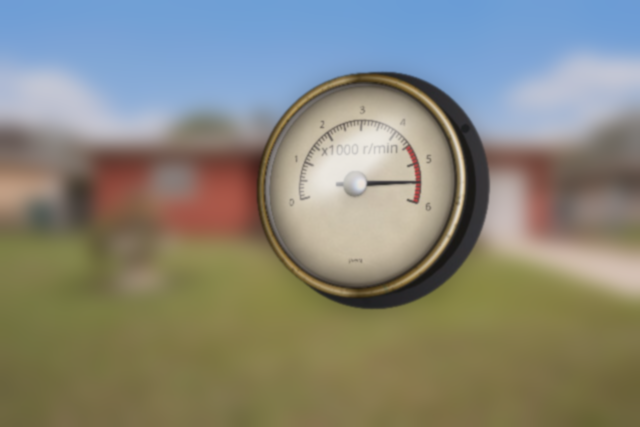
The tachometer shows **5500** rpm
